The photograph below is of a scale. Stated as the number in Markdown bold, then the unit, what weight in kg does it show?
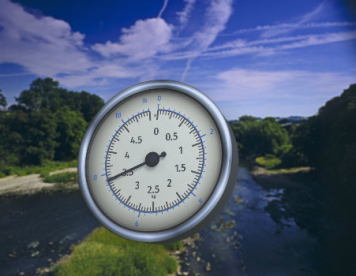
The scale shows **3.5** kg
